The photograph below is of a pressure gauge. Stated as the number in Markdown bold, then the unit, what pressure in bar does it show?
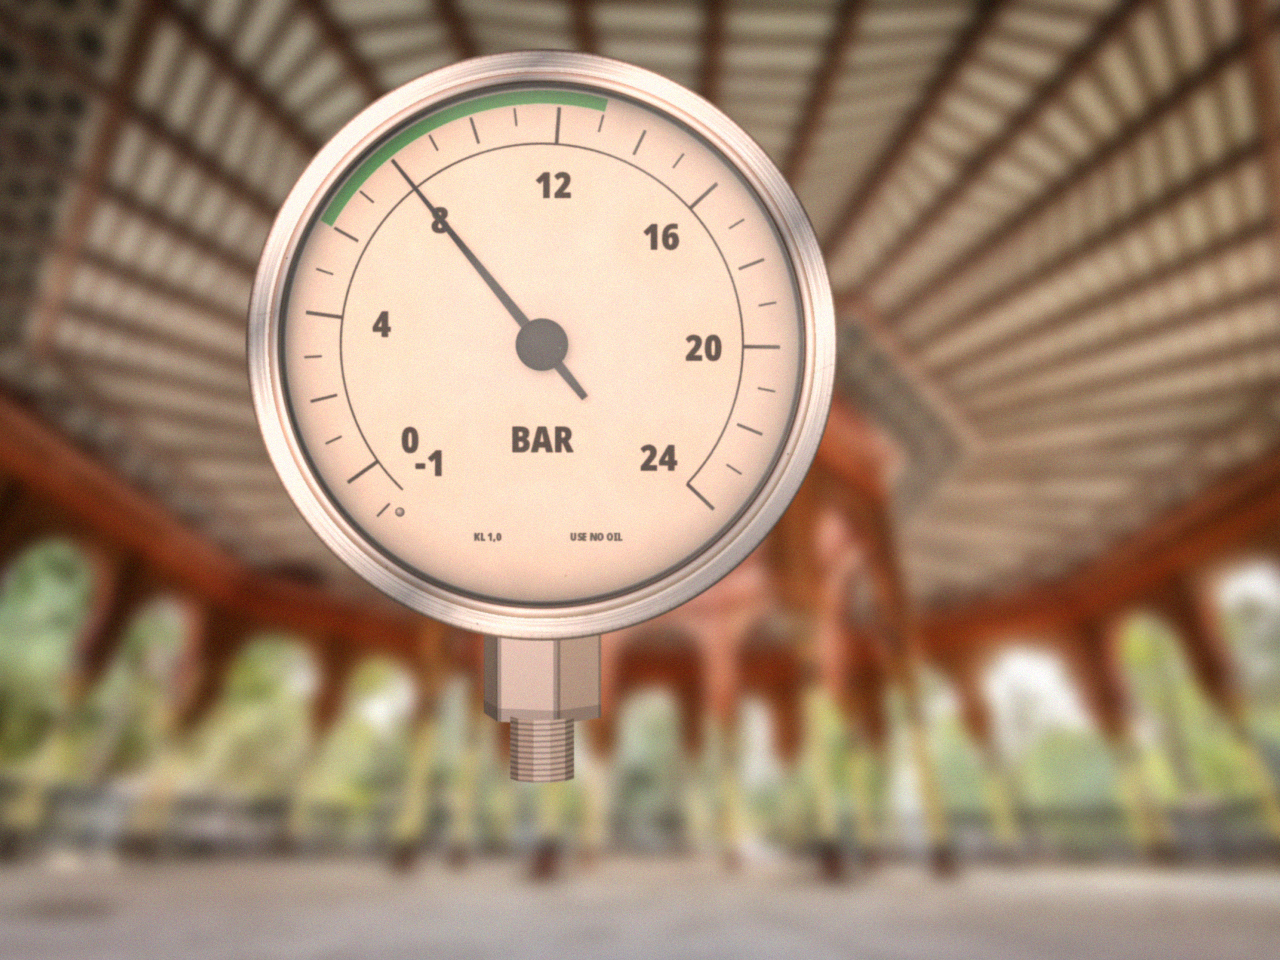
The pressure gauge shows **8** bar
